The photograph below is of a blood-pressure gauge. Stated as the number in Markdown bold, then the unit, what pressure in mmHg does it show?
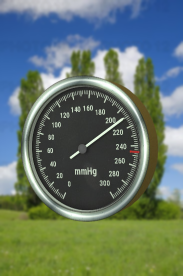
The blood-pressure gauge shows **210** mmHg
